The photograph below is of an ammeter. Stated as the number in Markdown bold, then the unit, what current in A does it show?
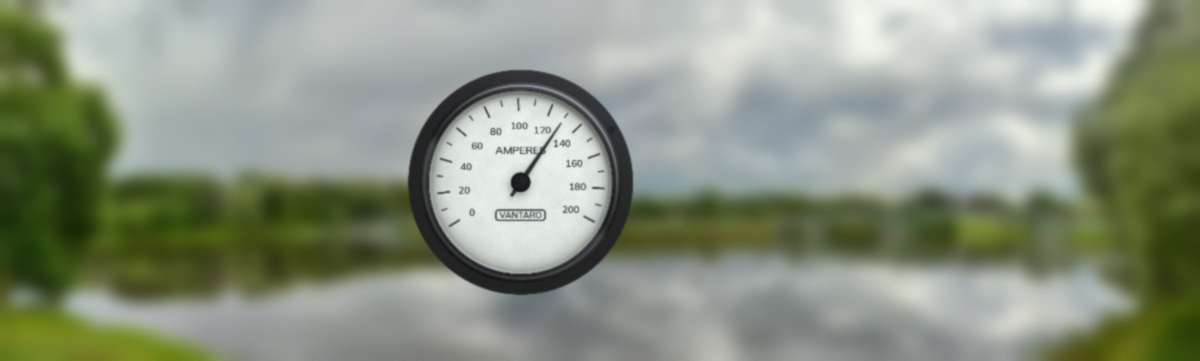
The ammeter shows **130** A
